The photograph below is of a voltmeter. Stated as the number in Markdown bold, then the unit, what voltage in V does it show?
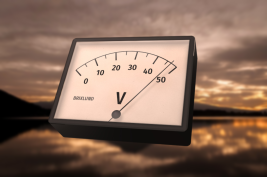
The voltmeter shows **47.5** V
